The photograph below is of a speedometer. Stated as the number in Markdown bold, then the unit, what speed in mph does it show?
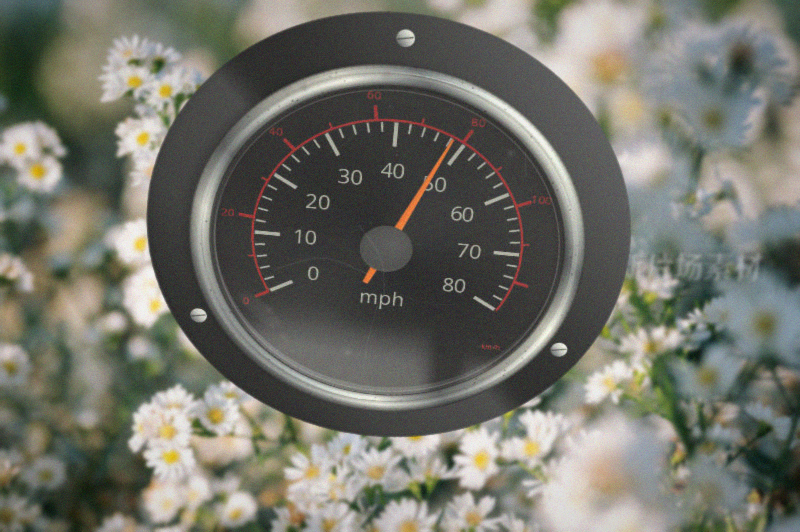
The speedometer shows **48** mph
